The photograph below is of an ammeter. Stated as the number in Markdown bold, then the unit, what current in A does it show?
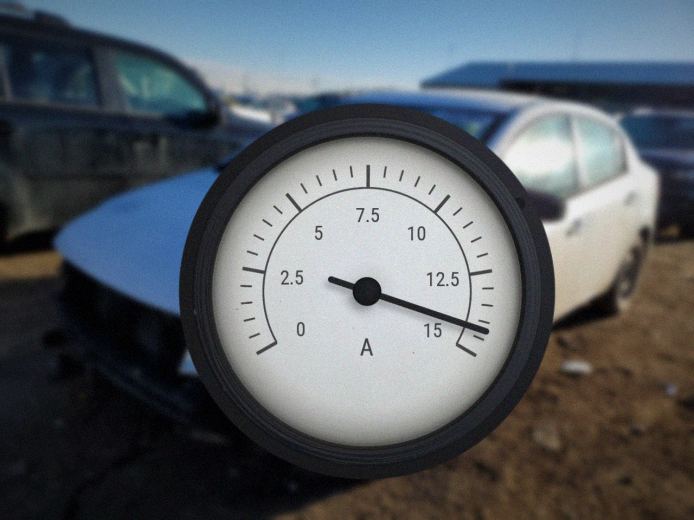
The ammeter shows **14.25** A
